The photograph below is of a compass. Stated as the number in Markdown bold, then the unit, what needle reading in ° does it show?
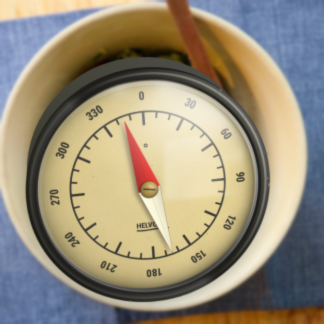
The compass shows **345** °
